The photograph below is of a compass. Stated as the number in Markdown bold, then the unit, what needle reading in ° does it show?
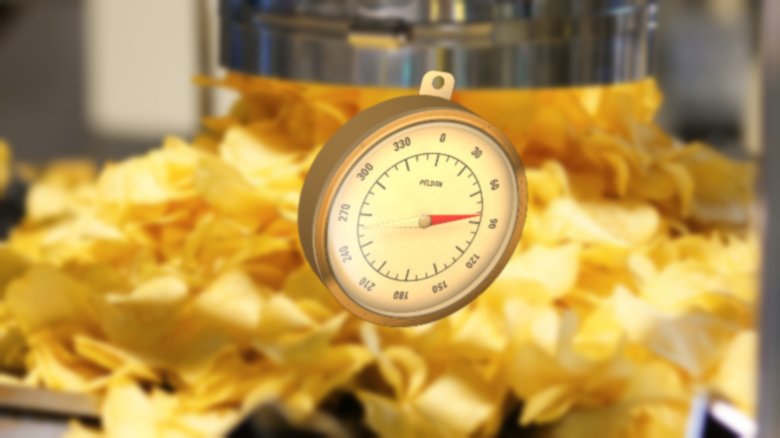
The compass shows **80** °
